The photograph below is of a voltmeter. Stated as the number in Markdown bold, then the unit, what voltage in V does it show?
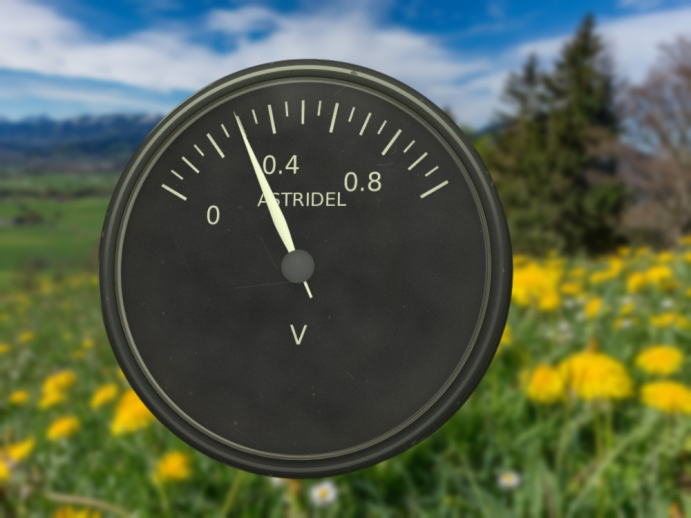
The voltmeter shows **0.3** V
